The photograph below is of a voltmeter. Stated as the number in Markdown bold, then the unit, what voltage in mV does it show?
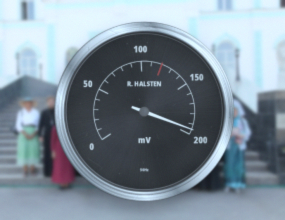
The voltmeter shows **195** mV
